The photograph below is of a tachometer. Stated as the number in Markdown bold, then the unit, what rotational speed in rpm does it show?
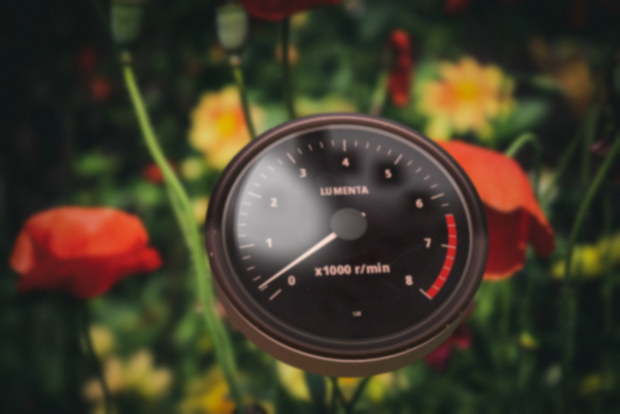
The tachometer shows **200** rpm
